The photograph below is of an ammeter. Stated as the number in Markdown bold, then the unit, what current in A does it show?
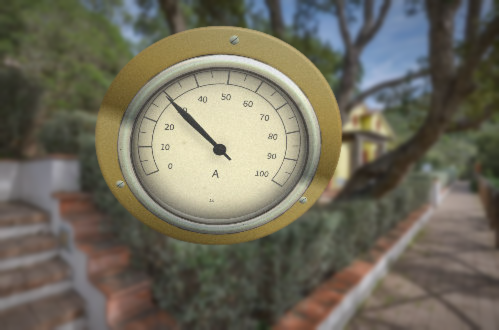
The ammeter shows **30** A
